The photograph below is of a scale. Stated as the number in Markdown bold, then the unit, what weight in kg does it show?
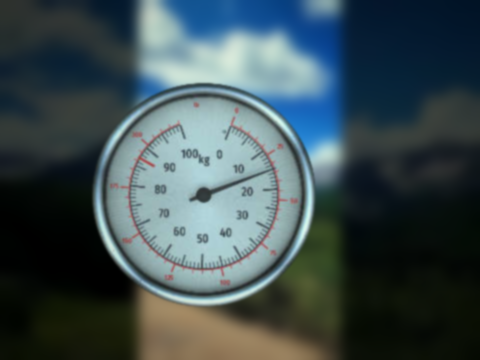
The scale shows **15** kg
